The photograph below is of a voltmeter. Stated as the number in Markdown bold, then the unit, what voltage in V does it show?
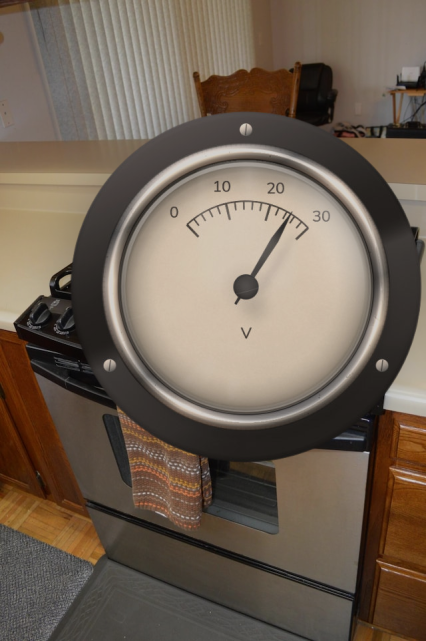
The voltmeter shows **25** V
